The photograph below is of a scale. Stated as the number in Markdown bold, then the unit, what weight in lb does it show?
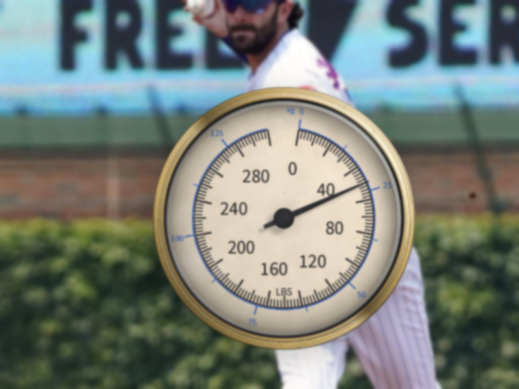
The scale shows **50** lb
